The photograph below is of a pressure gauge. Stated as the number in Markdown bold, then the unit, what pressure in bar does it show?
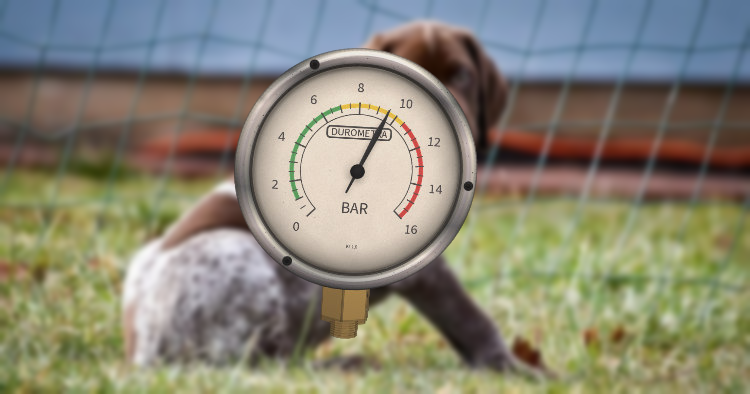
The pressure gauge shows **9.5** bar
